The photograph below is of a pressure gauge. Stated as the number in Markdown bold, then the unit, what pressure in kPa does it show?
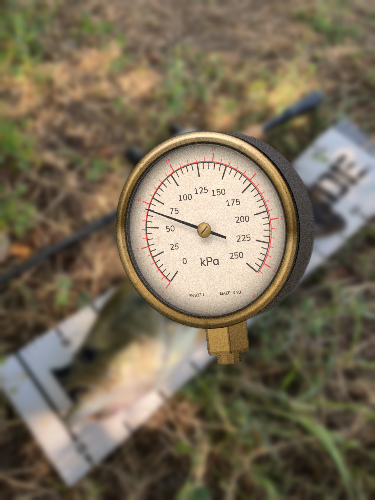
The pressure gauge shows **65** kPa
